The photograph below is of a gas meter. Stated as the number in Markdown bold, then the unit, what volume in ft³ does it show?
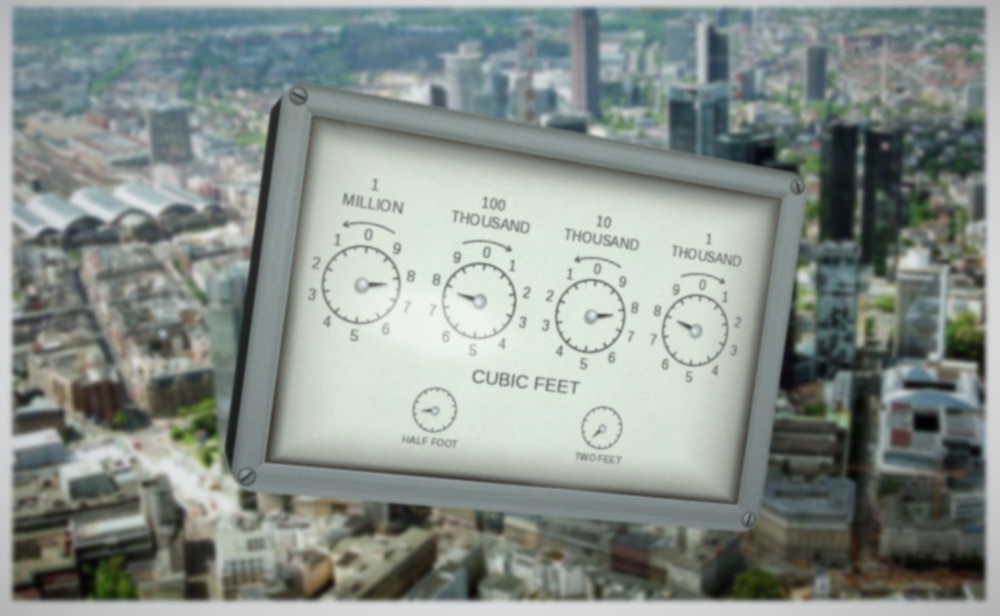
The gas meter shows **777800** ft³
